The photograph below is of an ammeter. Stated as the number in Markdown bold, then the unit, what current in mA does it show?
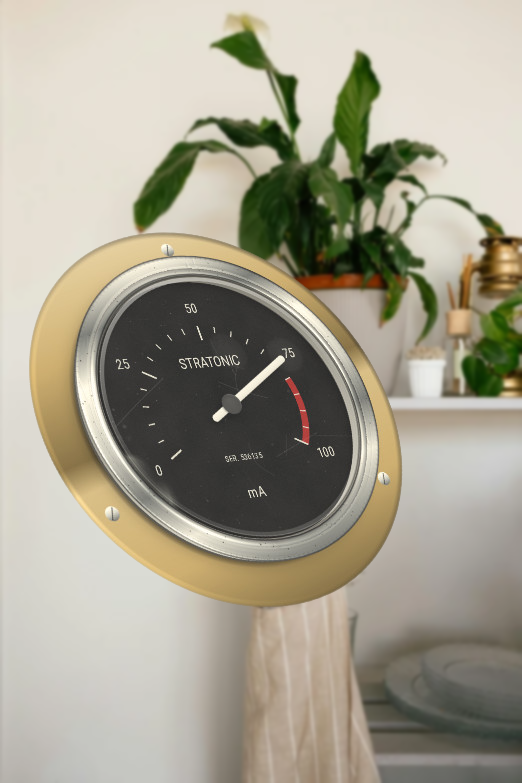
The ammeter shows **75** mA
